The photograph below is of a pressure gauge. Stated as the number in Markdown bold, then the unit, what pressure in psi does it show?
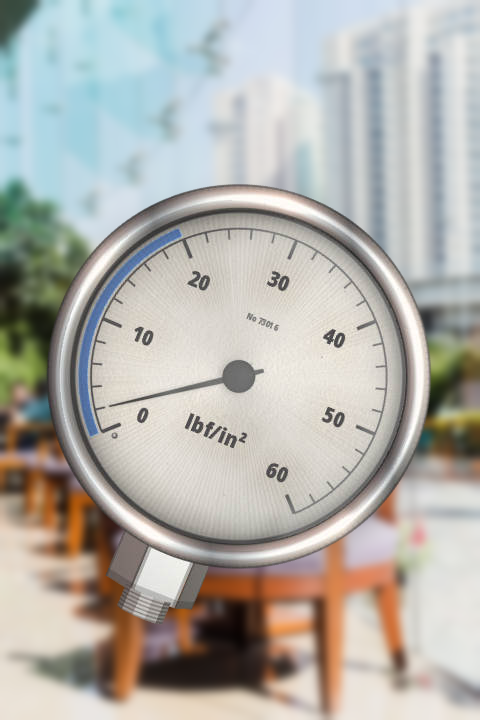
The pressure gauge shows **2** psi
